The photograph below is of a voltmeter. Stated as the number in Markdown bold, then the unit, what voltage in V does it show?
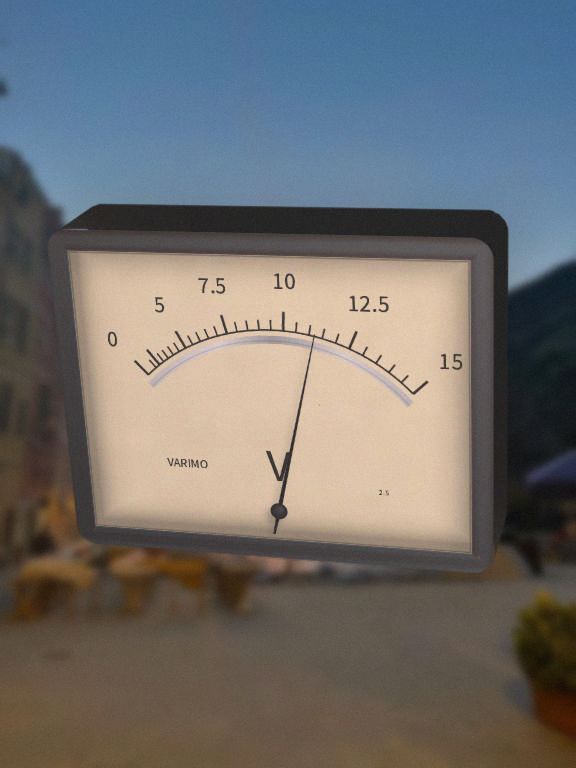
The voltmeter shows **11.25** V
